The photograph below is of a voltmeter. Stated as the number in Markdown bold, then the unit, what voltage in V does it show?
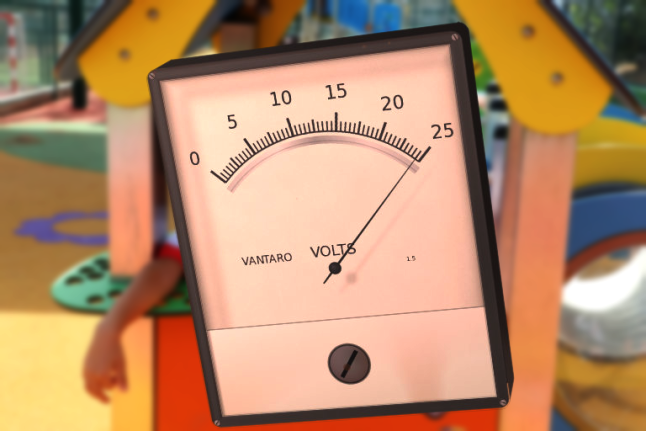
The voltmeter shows **24.5** V
